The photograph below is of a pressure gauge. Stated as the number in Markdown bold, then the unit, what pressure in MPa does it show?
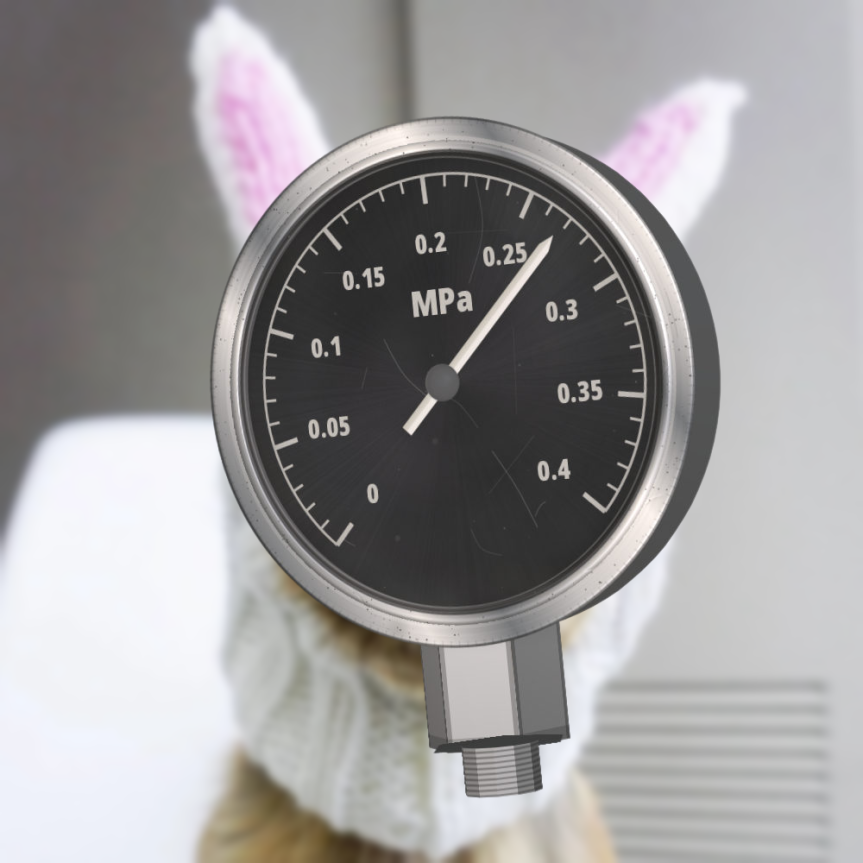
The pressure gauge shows **0.27** MPa
